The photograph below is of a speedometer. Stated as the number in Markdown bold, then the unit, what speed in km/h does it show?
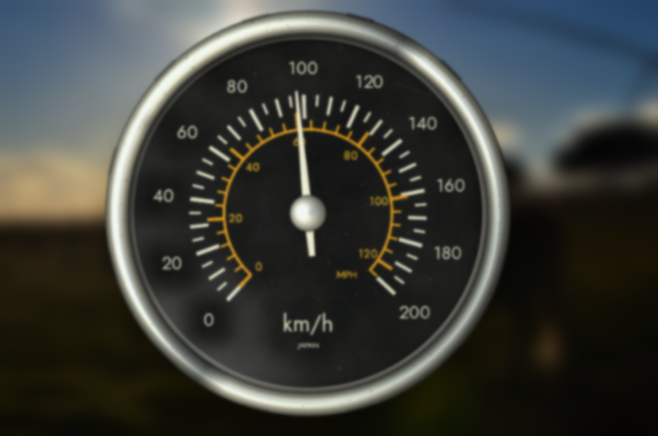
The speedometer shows **97.5** km/h
